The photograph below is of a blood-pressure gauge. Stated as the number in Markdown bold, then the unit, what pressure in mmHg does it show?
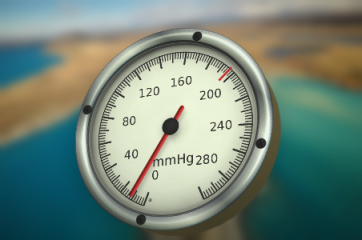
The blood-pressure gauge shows **10** mmHg
